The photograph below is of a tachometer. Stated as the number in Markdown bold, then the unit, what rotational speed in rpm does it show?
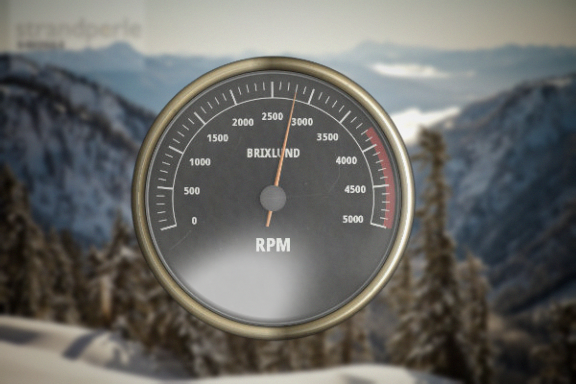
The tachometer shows **2800** rpm
